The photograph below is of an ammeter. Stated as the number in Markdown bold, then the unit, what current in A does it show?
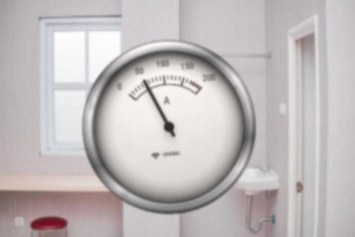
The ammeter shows **50** A
